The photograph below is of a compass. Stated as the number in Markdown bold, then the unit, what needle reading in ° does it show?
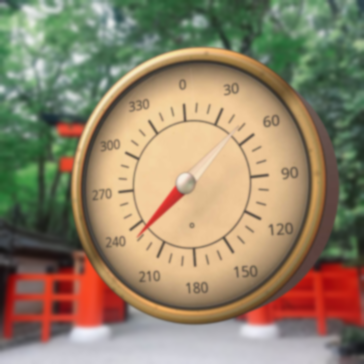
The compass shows **230** °
